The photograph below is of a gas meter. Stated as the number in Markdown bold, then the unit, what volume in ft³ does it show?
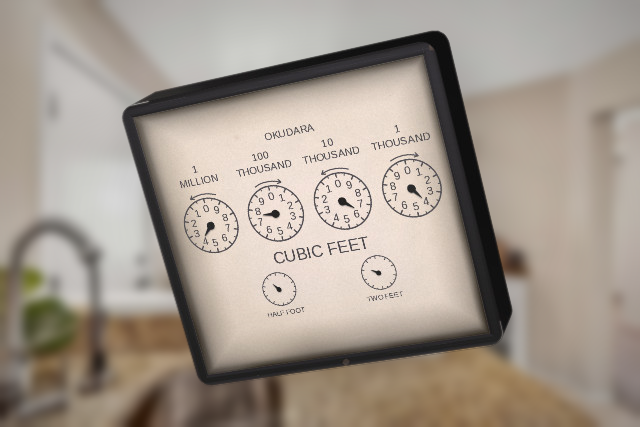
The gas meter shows **376400** ft³
